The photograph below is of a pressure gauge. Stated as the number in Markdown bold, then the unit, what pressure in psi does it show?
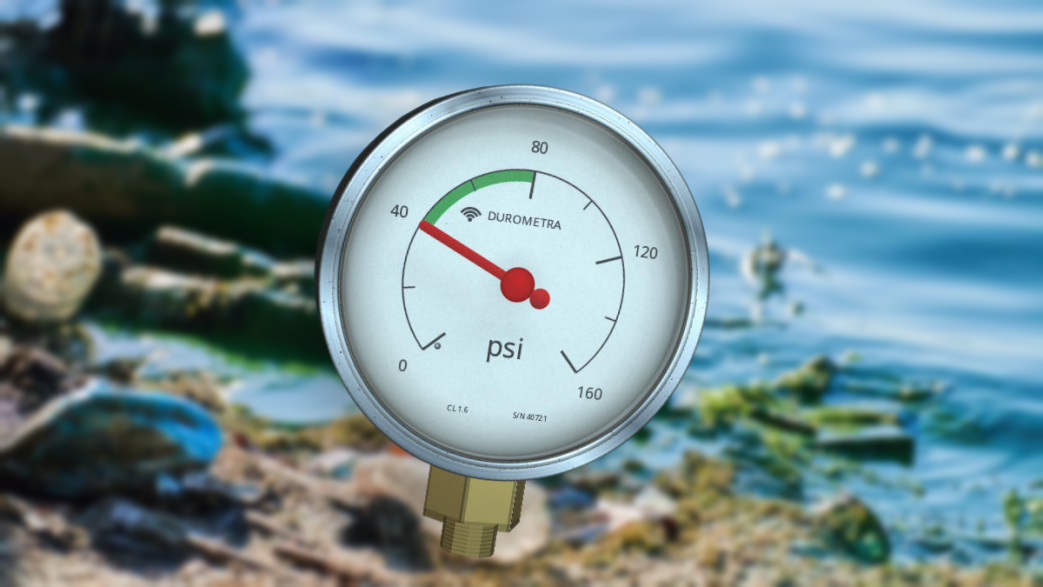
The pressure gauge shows **40** psi
